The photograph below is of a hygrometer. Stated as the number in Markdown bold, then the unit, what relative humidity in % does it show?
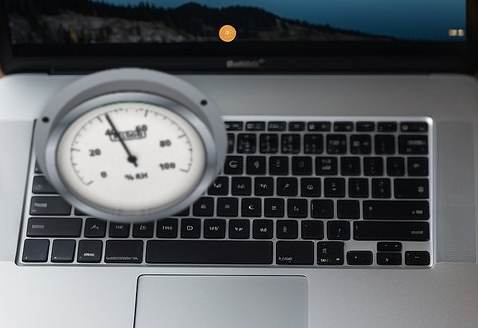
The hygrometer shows **44** %
